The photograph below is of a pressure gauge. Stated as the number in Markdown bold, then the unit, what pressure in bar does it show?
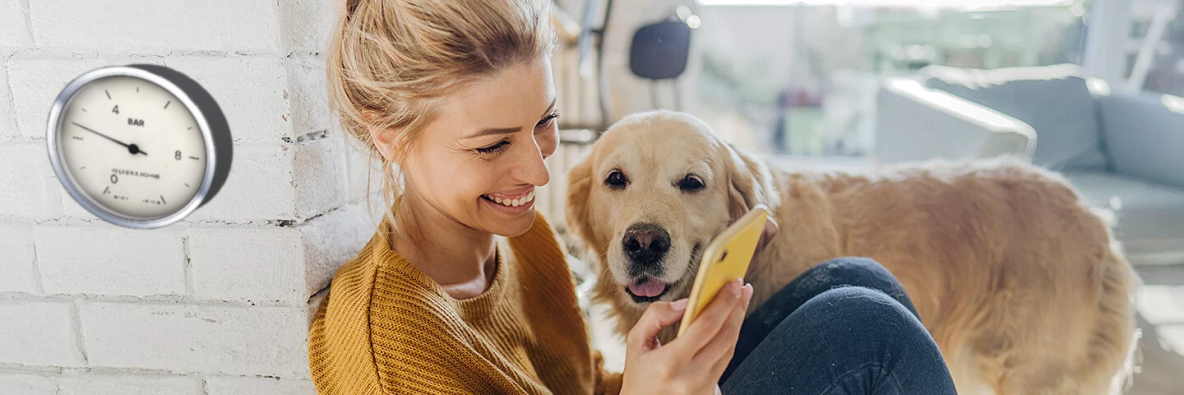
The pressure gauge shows **2.5** bar
